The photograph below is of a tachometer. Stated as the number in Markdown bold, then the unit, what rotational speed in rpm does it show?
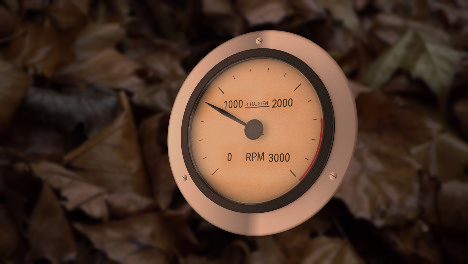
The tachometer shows **800** rpm
